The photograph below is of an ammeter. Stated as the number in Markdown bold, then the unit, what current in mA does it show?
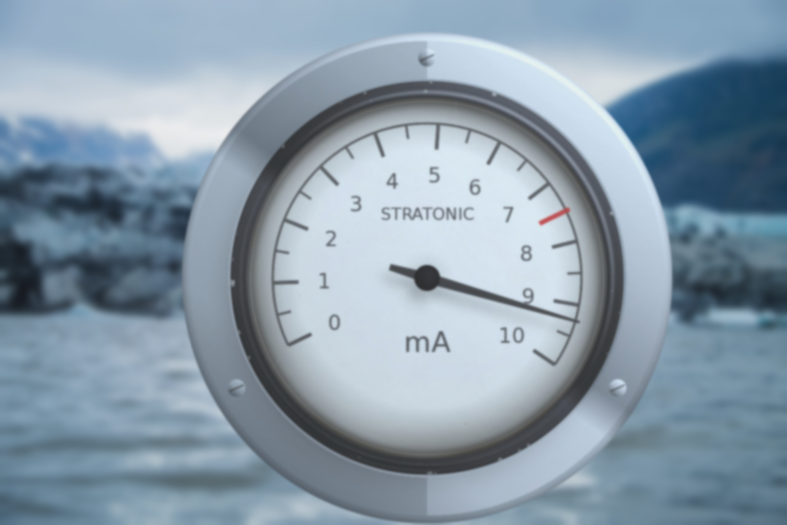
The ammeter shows **9.25** mA
